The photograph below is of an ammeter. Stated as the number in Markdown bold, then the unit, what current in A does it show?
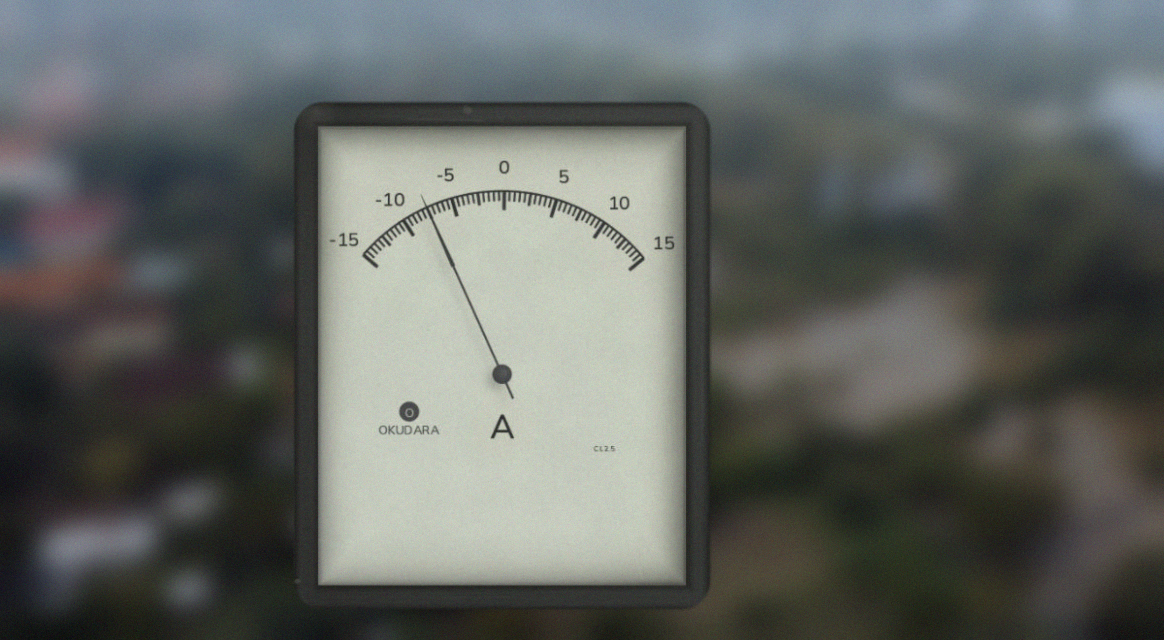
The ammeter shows **-7.5** A
